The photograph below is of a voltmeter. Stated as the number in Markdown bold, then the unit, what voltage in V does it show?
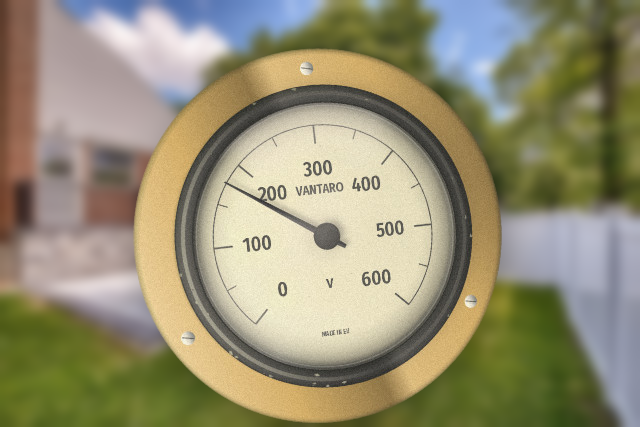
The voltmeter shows **175** V
